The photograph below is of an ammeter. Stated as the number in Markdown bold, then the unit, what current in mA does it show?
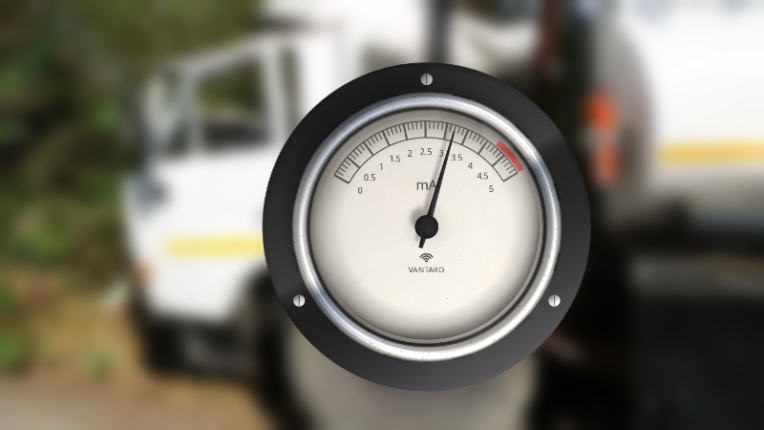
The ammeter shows **3.2** mA
